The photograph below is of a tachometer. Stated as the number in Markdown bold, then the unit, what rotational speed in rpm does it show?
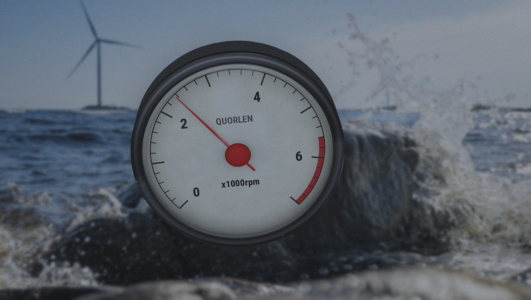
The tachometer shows **2400** rpm
